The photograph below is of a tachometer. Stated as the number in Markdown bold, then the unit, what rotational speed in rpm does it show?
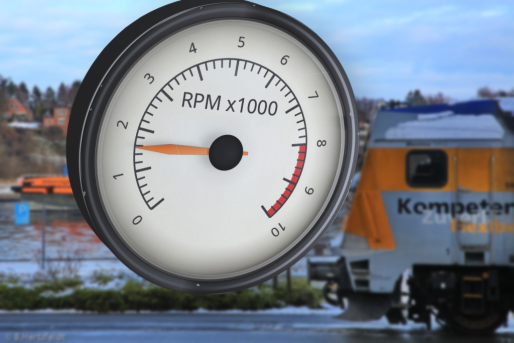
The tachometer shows **1600** rpm
